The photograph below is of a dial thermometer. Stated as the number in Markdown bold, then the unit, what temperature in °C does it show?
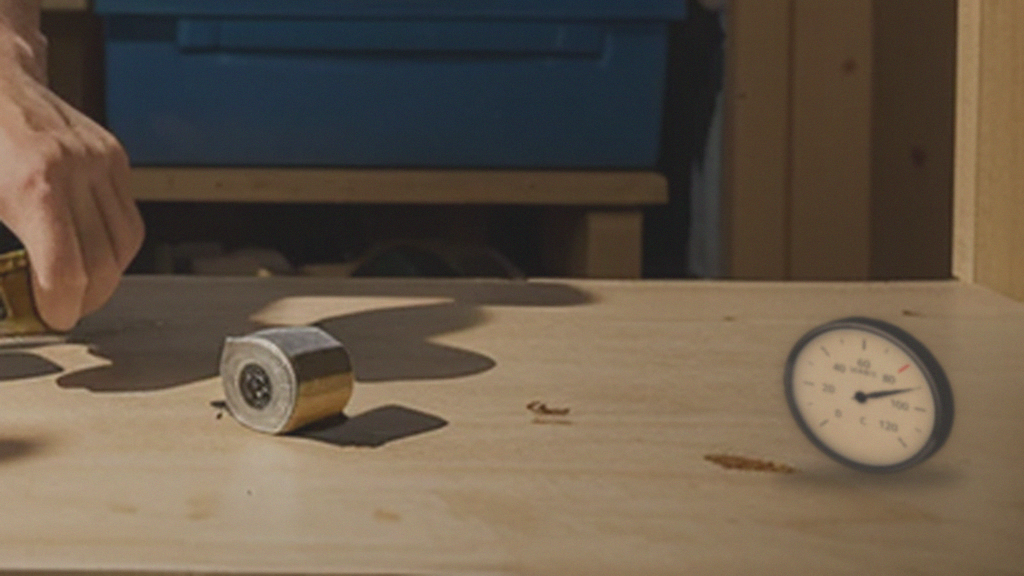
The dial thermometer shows **90** °C
